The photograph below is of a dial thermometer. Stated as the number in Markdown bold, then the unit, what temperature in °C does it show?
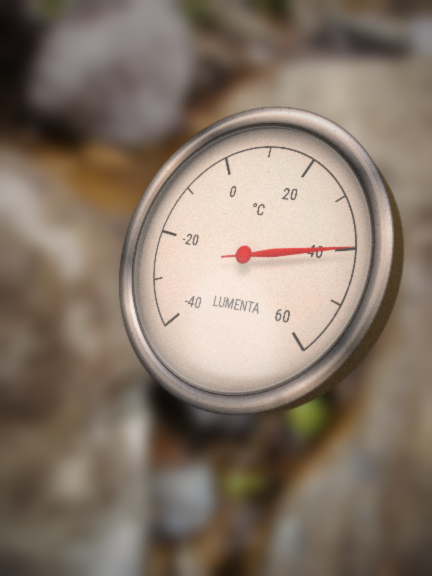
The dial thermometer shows **40** °C
